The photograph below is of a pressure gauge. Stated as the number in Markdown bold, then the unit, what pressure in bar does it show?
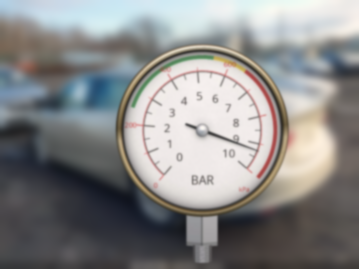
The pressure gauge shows **9.25** bar
